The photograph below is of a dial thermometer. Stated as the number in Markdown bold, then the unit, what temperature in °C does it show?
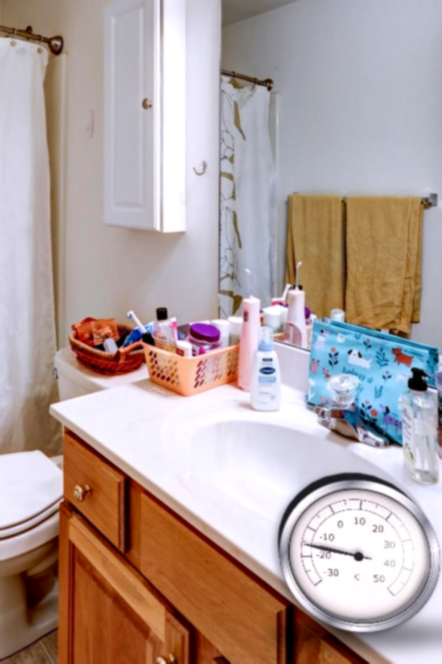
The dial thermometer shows **-15** °C
